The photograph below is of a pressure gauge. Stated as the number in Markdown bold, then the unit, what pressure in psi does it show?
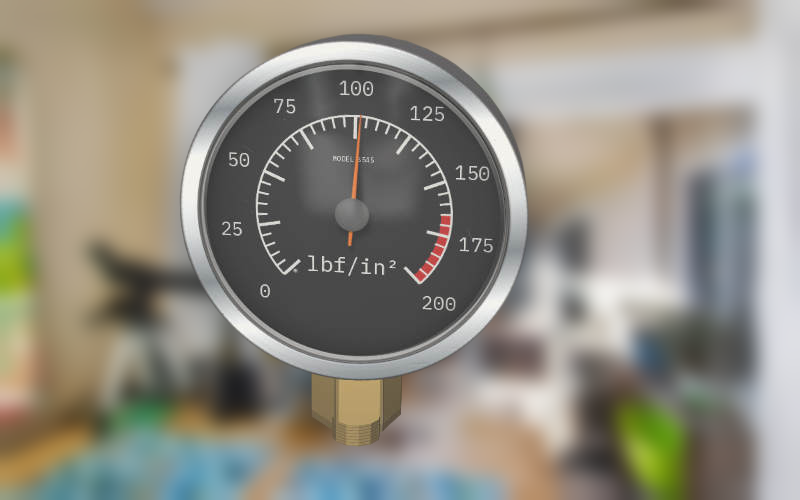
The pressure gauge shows **102.5** psi
